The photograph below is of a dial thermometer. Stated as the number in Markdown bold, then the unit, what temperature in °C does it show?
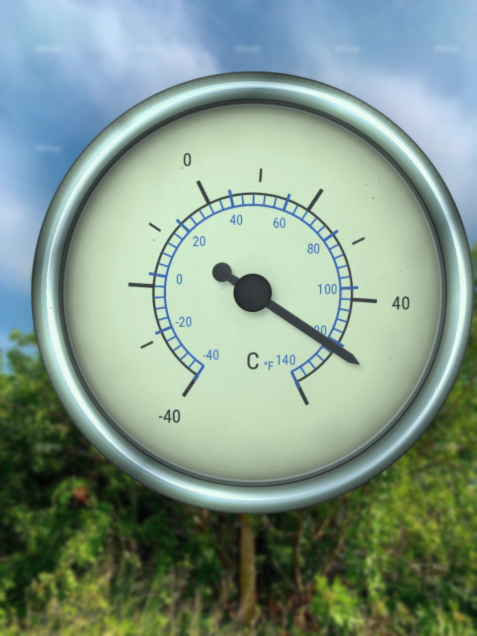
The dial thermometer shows **50** °C
